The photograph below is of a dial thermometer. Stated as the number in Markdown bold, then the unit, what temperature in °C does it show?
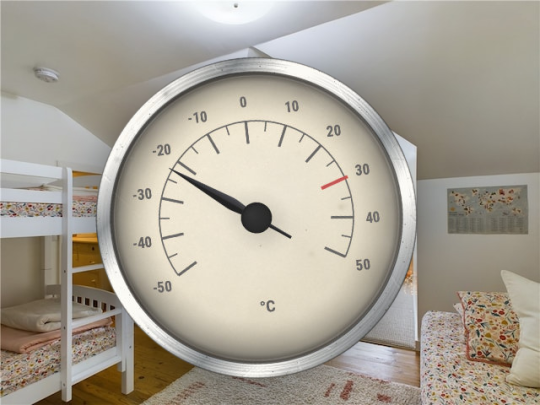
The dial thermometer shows **-22.5** °C
